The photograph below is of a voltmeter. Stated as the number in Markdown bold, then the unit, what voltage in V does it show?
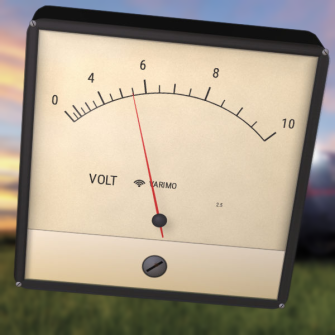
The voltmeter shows **5.5** V
